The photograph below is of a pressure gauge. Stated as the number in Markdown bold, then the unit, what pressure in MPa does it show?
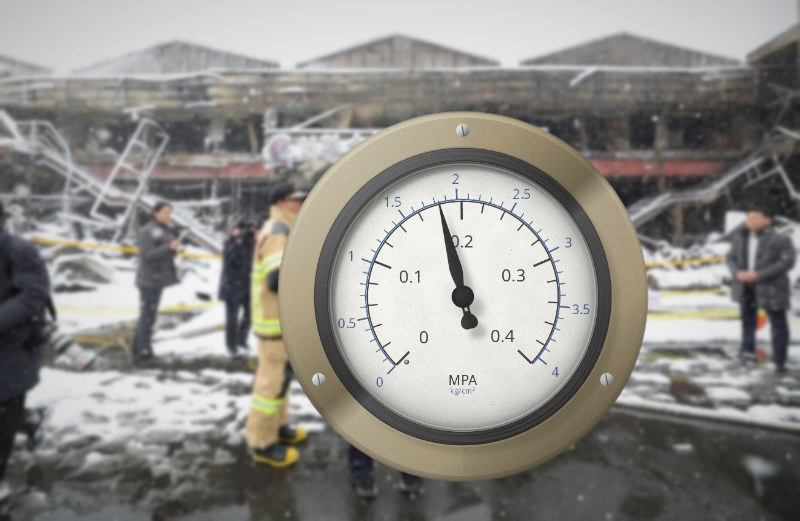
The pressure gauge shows **0.18** MPa
